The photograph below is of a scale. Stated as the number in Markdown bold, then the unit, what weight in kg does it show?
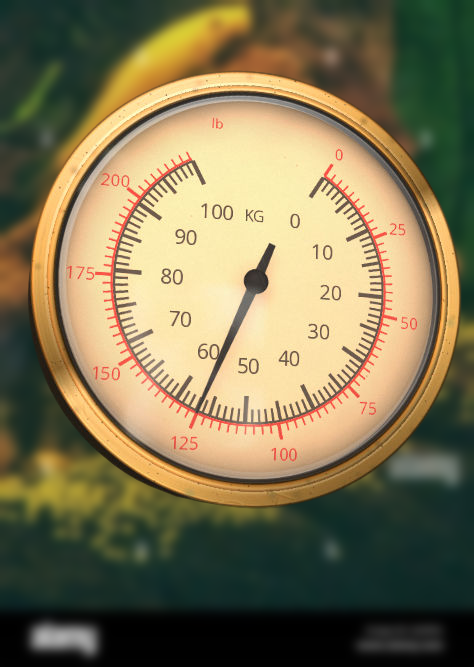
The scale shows **57** kg
